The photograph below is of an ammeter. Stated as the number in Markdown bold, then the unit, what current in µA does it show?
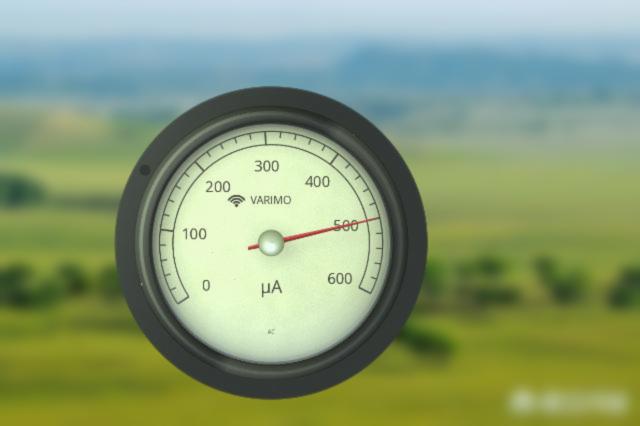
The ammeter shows **500** µA
